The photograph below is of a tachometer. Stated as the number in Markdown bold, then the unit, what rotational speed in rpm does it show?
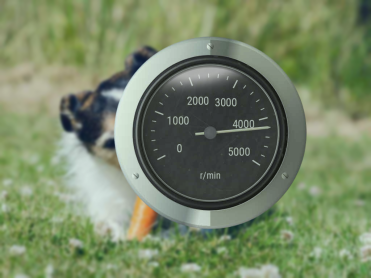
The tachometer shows **4200** rpm
